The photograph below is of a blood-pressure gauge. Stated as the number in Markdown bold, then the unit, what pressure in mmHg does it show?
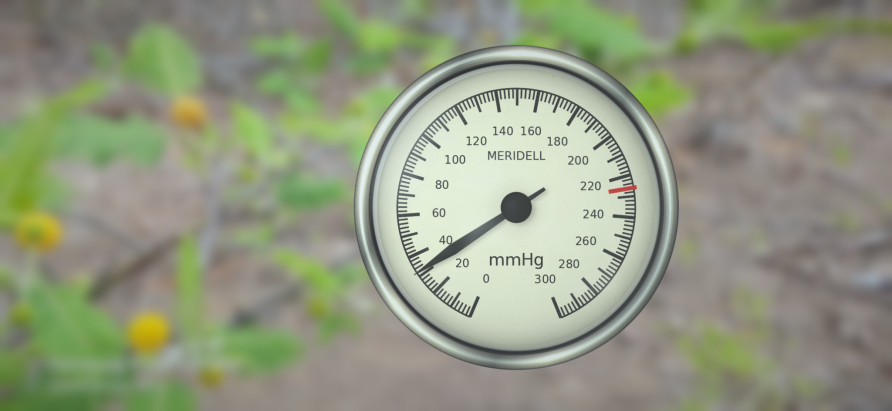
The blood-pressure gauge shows **32** mmHg
